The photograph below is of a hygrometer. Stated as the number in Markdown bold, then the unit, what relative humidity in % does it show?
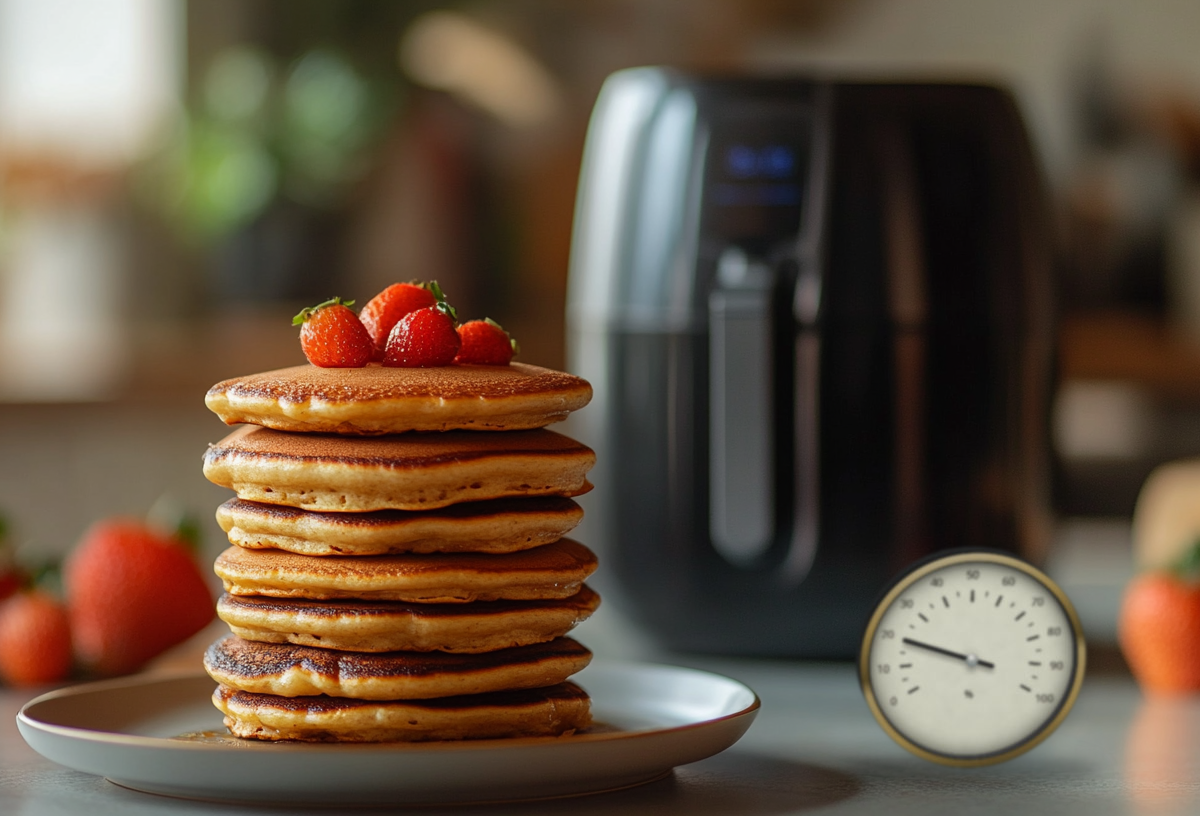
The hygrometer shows **20** %
